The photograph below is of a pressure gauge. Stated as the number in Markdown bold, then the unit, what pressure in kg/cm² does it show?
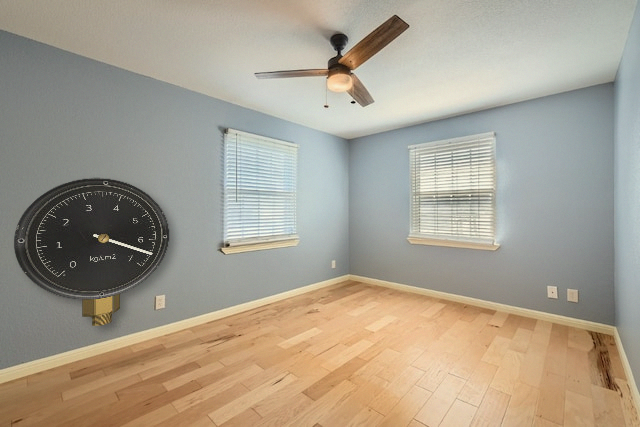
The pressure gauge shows **6.5** kg/cm²
